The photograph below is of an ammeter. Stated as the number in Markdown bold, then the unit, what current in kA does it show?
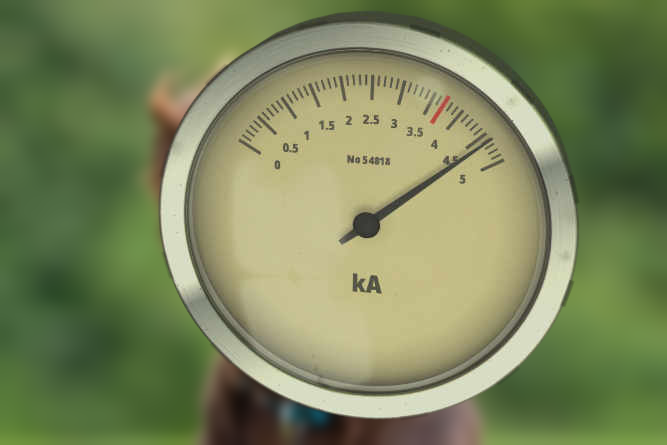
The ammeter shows **4.6** kA
